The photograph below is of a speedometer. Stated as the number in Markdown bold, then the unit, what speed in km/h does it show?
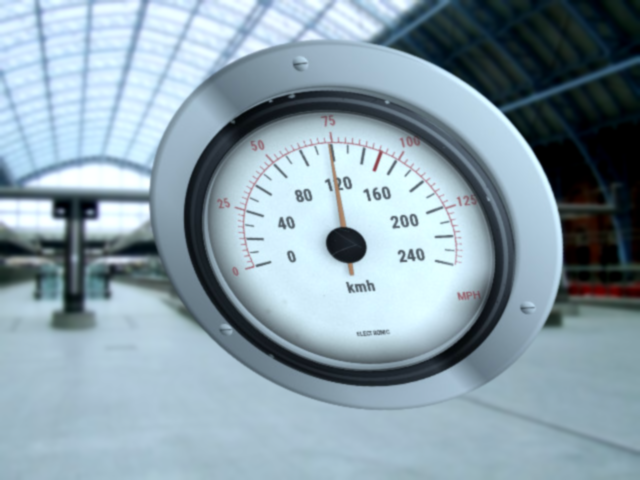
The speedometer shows **120** km/h
